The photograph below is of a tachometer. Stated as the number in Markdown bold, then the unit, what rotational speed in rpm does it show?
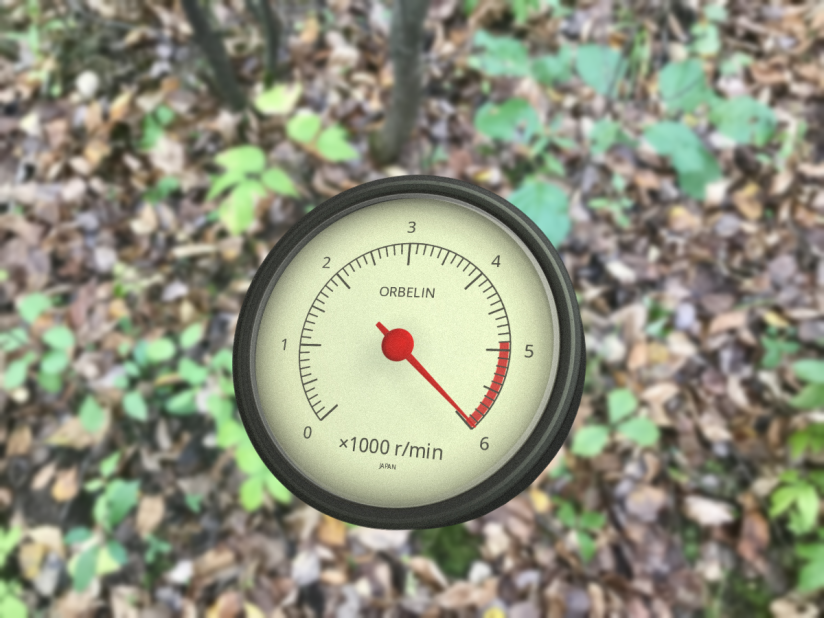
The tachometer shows **5950** rpm
